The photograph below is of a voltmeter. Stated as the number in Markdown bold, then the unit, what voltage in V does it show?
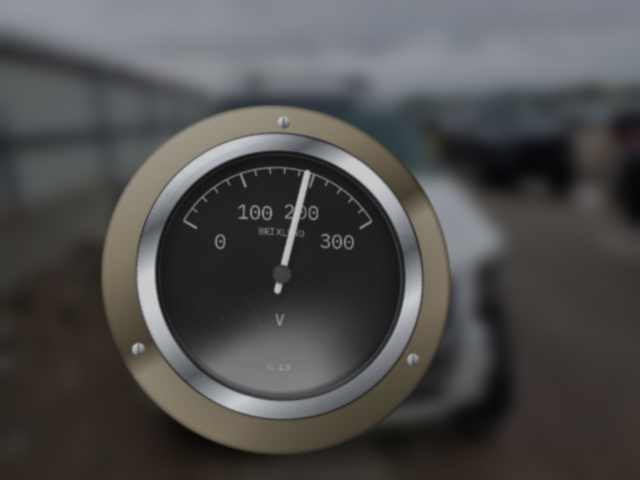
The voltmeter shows **190** V
